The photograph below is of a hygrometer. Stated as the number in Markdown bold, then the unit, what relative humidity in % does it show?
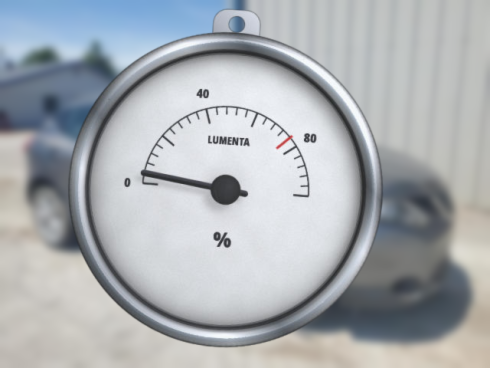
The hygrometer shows **4** %
